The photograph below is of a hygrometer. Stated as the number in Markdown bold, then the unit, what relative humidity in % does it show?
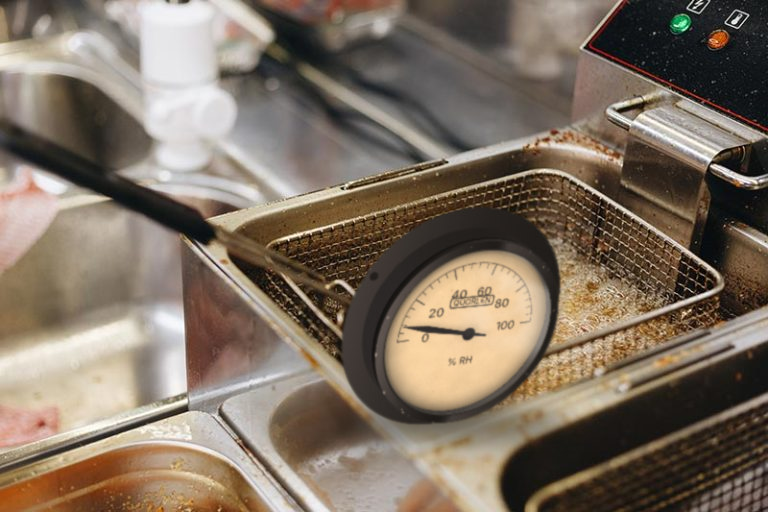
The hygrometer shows **8** %
